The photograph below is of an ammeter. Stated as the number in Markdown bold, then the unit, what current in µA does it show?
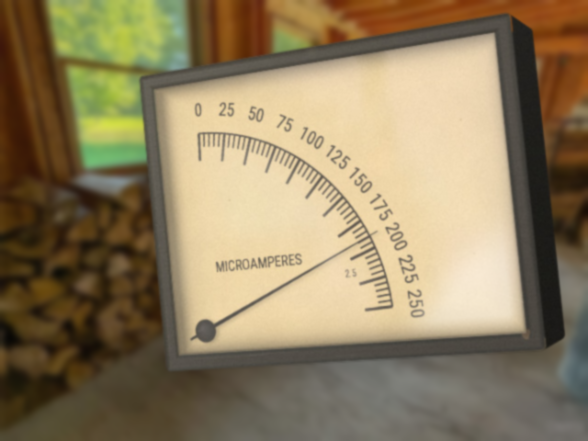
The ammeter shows **190** µA
